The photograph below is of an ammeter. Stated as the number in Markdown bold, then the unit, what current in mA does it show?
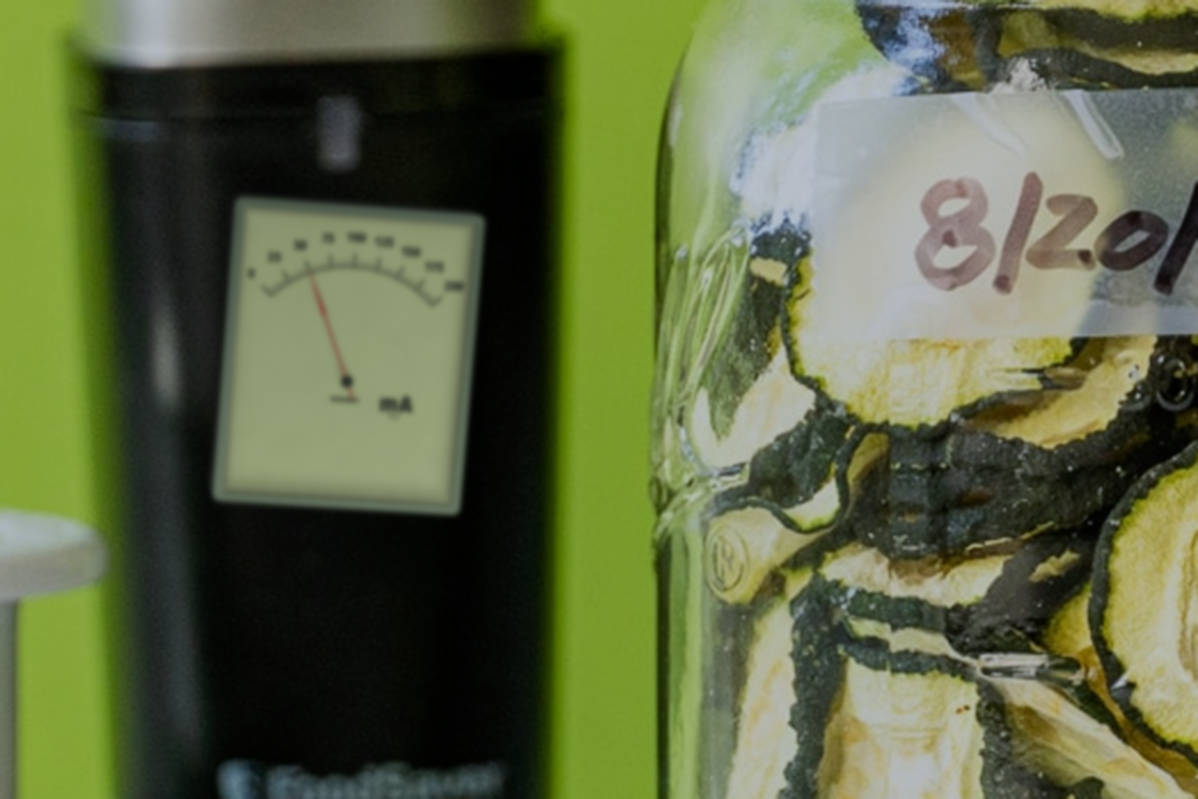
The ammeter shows **50** mA
